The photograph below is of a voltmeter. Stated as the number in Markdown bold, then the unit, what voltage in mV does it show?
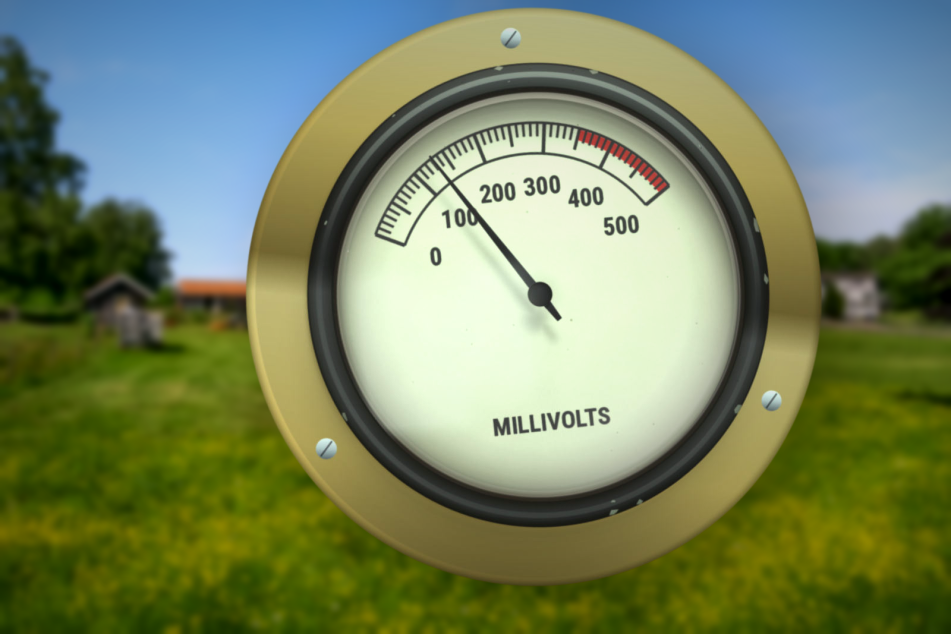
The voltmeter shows **130** mV
